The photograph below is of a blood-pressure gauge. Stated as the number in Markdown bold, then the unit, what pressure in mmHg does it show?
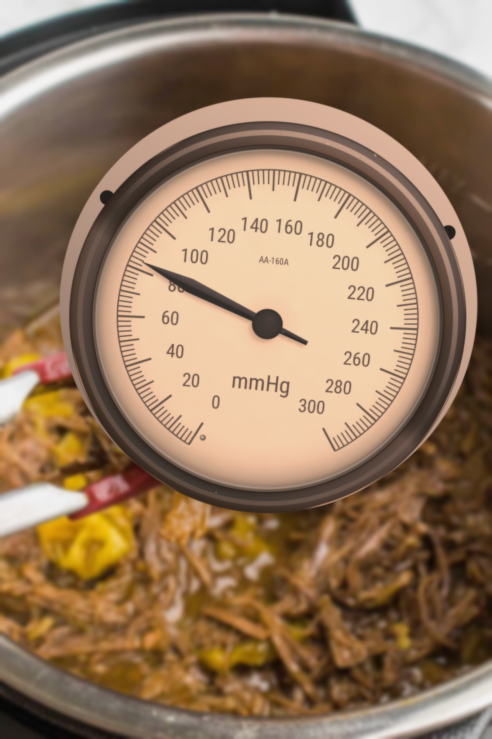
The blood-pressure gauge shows **84** mmHg
